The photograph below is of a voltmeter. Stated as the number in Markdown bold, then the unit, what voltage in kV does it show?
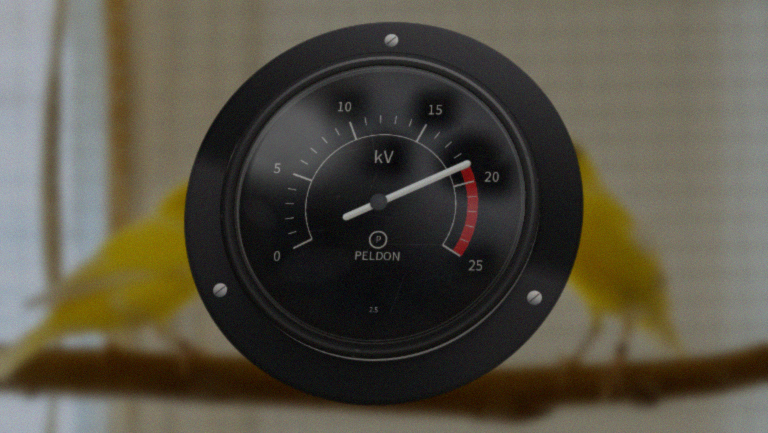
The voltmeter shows **19** kV
